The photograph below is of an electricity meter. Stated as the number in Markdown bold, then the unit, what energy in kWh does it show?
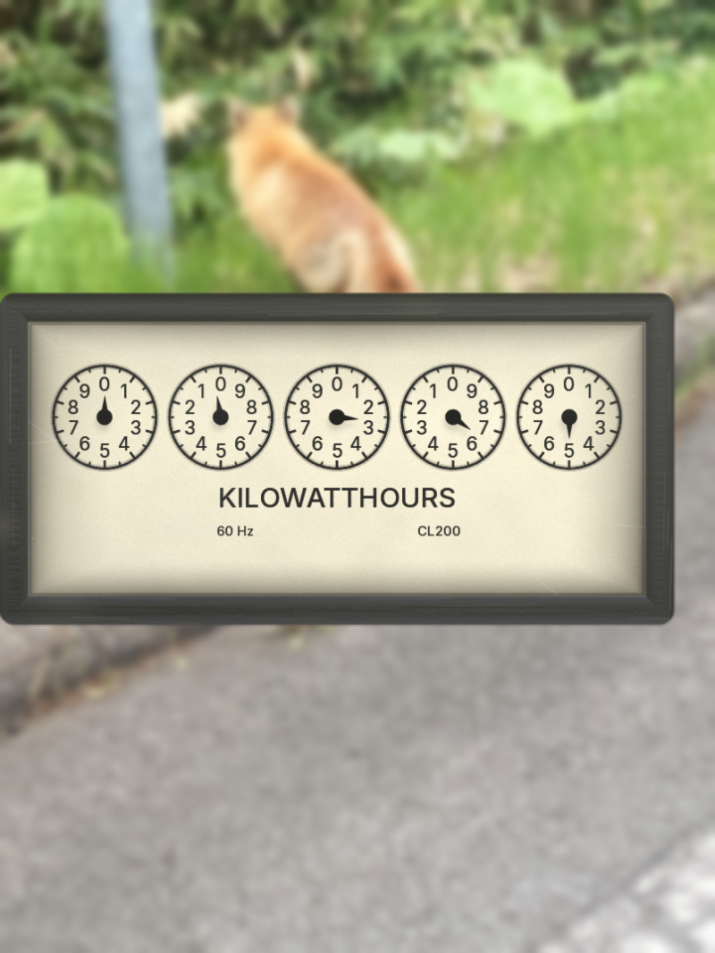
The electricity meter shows **265** kWh
